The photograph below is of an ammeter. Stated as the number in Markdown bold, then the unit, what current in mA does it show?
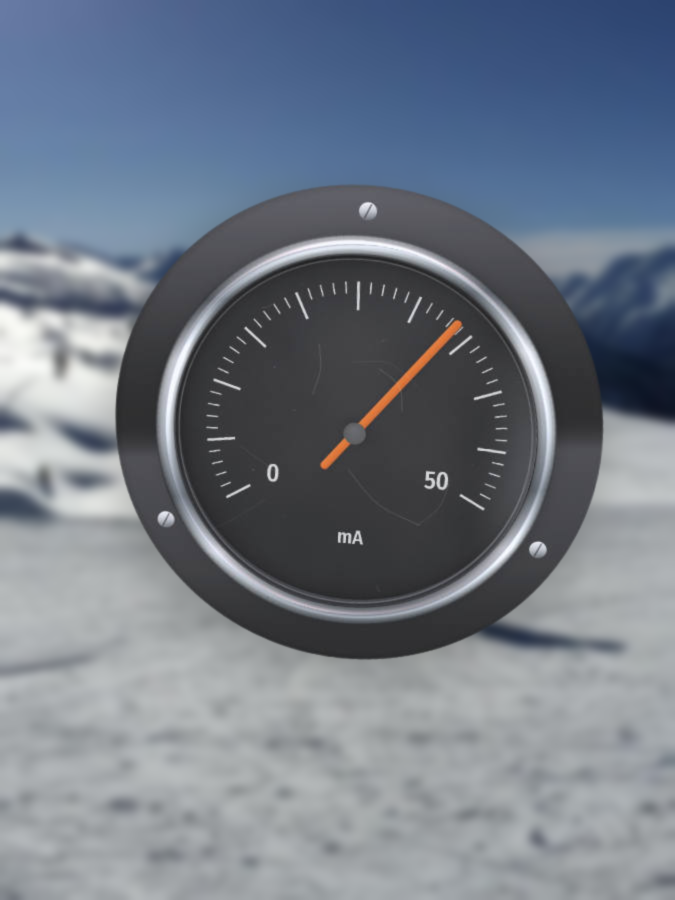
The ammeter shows **33.5** mA
